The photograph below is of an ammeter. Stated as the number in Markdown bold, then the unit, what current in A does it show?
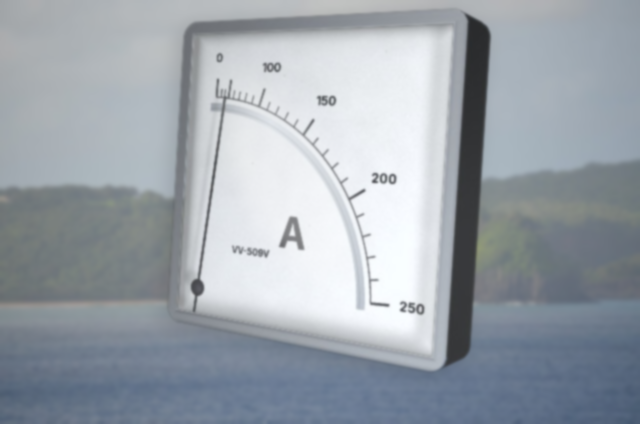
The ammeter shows **50** A
